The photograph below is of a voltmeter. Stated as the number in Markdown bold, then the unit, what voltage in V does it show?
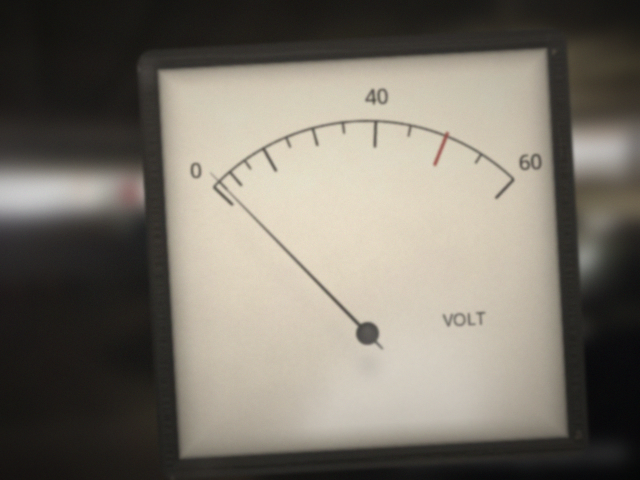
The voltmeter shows **5** V
